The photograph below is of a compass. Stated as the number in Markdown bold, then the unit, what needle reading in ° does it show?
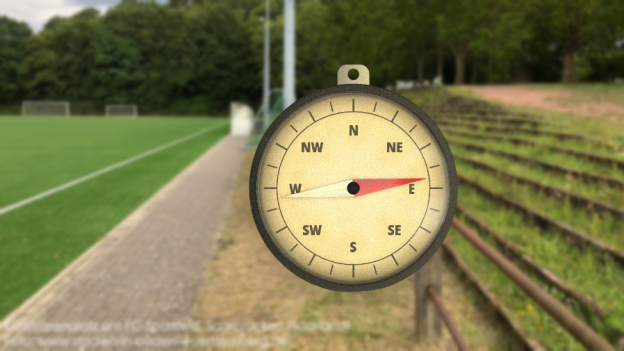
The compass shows **82.5** °
